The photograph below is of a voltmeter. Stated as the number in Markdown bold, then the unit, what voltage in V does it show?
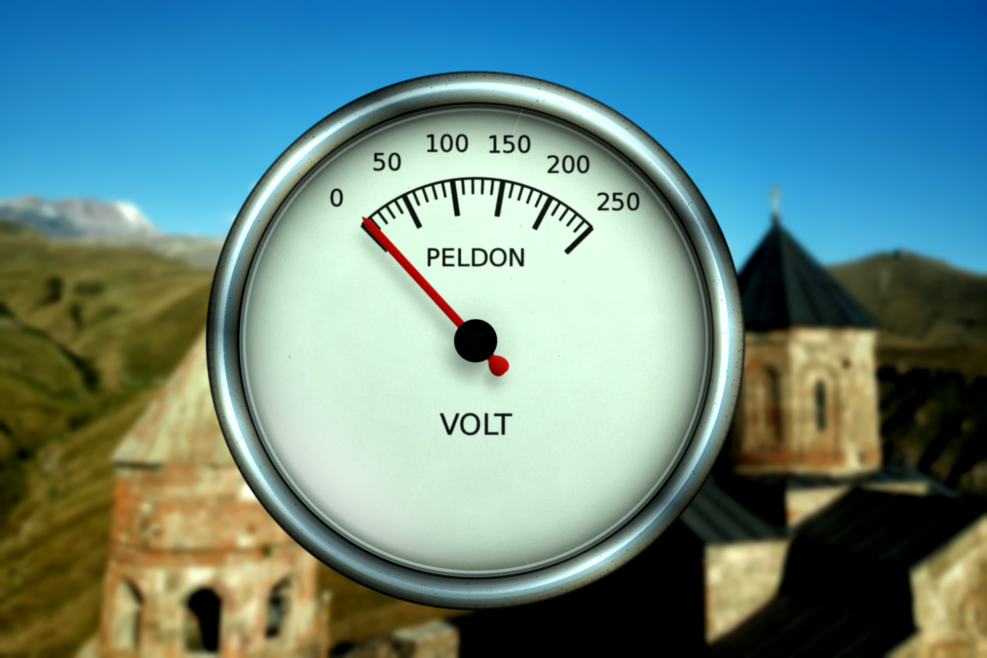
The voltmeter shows **5** V
